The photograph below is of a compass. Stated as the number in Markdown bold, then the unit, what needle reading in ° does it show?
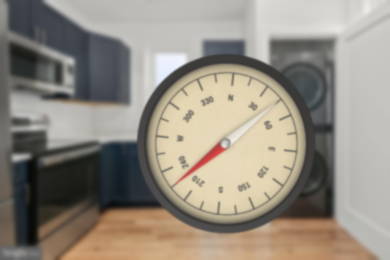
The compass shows **225** °
